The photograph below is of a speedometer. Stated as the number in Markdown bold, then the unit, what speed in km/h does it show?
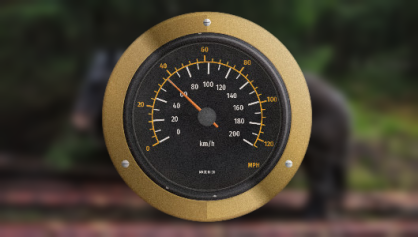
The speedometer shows **60** km/h
